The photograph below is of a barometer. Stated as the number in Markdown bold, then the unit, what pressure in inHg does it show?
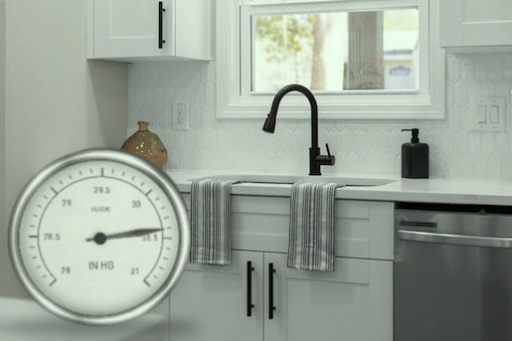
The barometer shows **30.4** inHg
